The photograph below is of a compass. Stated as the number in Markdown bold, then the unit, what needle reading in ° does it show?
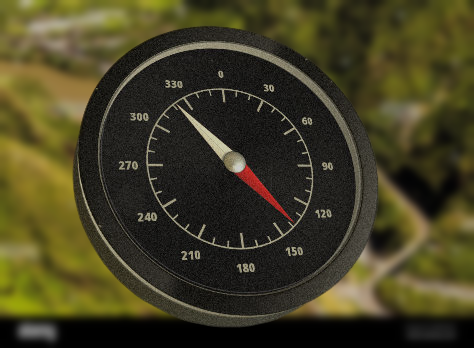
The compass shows **140** °
